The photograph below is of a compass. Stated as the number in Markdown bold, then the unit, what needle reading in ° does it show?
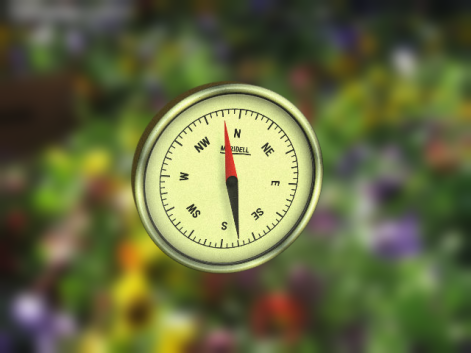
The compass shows **345** °
